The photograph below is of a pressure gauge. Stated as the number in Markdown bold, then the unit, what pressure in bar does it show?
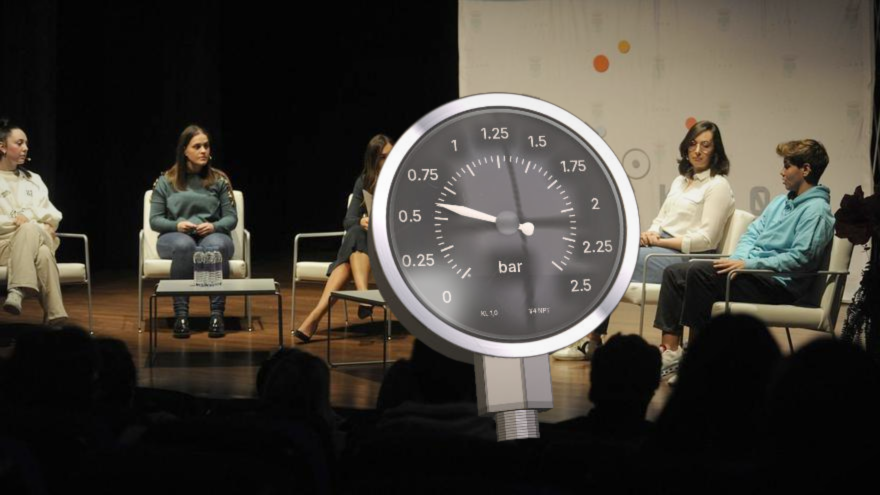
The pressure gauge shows **0.6** bar
